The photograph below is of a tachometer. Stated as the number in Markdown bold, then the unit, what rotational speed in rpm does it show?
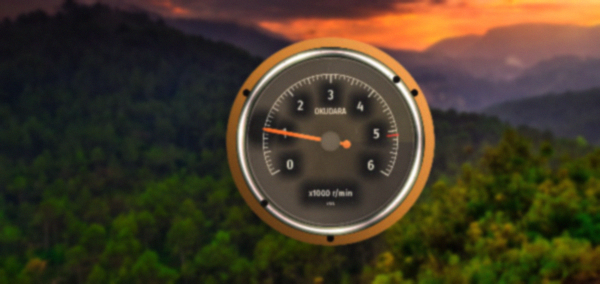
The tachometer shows **1000** rpm
